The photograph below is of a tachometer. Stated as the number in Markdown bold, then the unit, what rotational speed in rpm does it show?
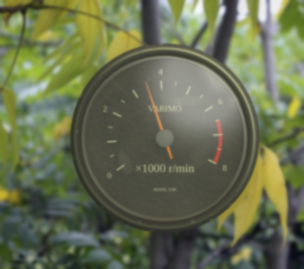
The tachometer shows **3500** rpm
